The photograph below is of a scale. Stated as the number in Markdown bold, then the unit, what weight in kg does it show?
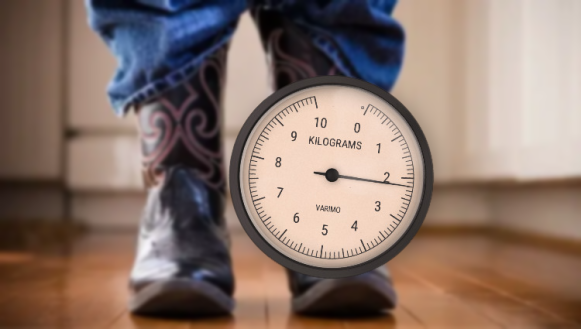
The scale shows **2.2** kg
